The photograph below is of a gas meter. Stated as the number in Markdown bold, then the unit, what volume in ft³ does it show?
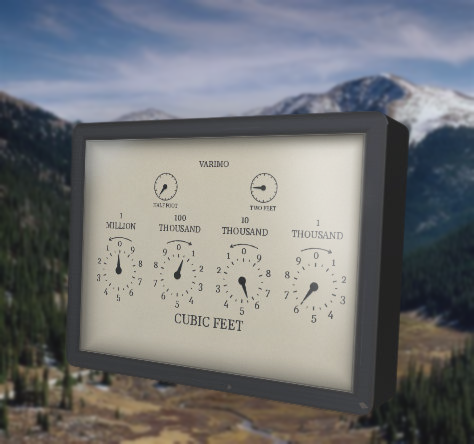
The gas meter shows **5600** ft³
